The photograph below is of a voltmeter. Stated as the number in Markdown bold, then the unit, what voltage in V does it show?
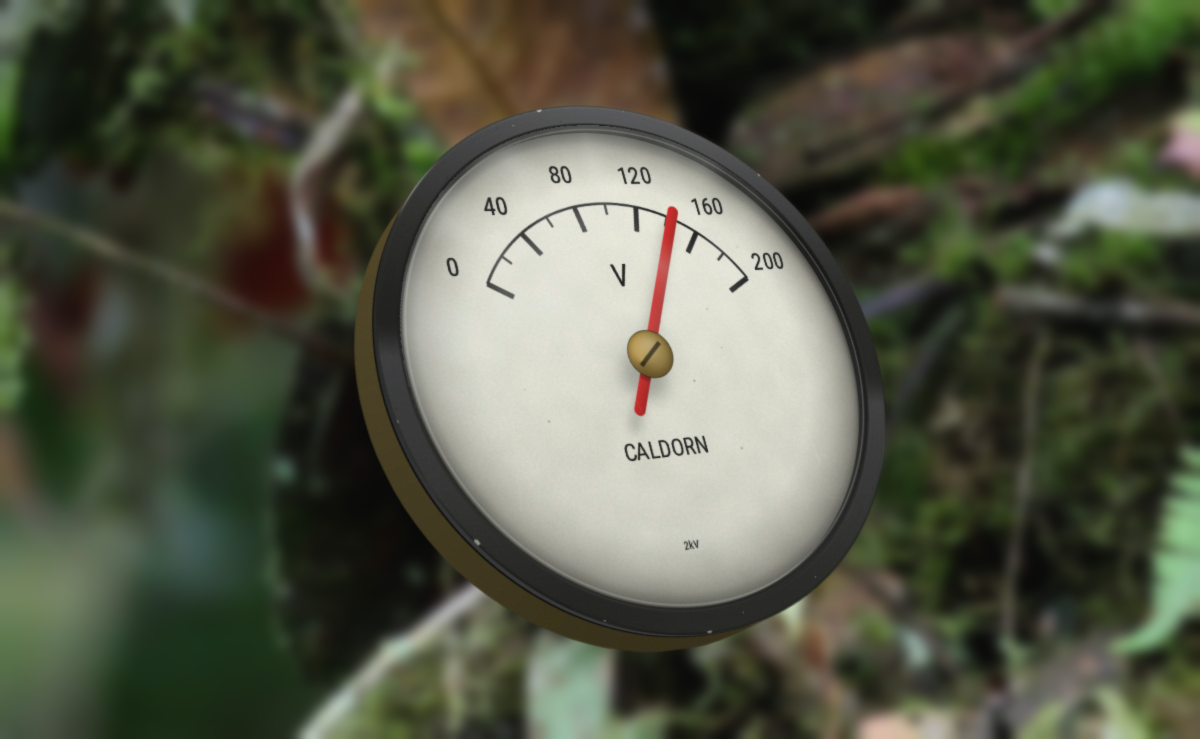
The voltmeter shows **140** V
